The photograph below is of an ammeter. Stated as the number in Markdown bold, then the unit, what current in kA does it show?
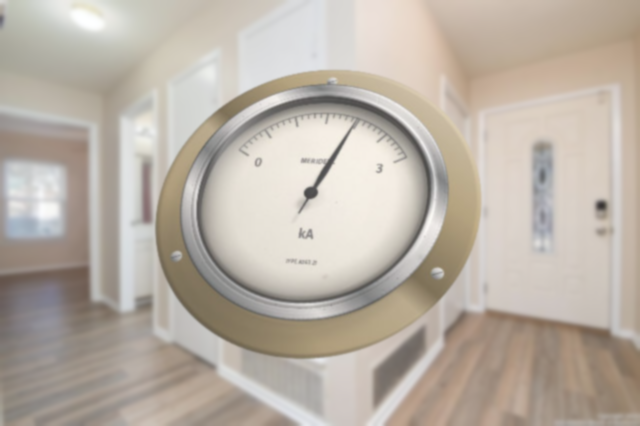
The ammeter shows **2** kA
